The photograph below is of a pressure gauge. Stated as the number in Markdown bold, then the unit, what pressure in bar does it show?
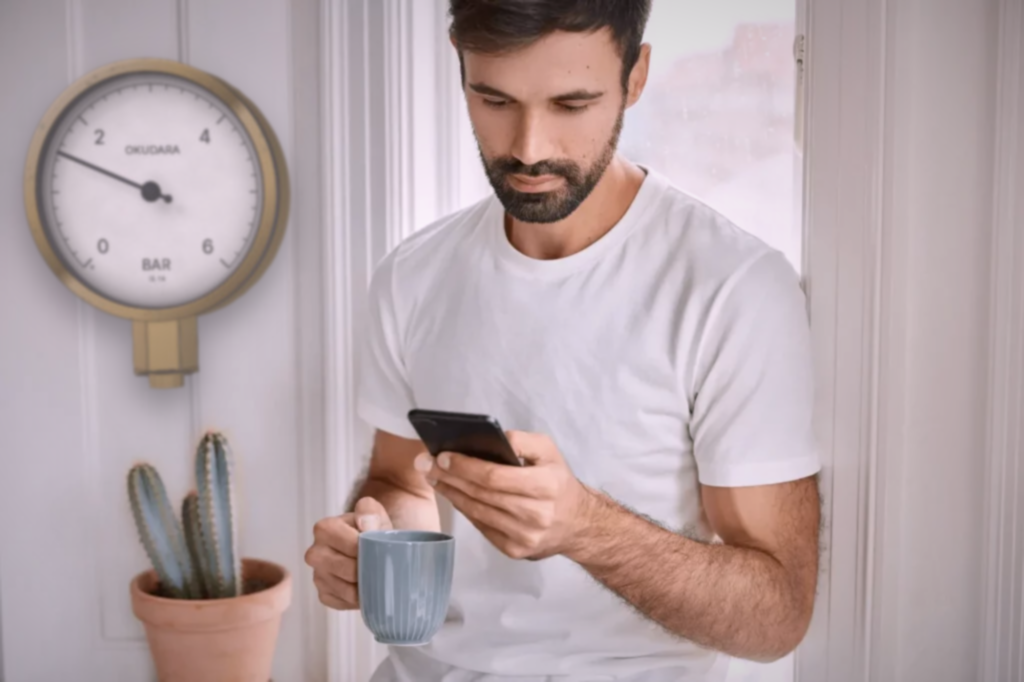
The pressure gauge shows **1.5** bar
